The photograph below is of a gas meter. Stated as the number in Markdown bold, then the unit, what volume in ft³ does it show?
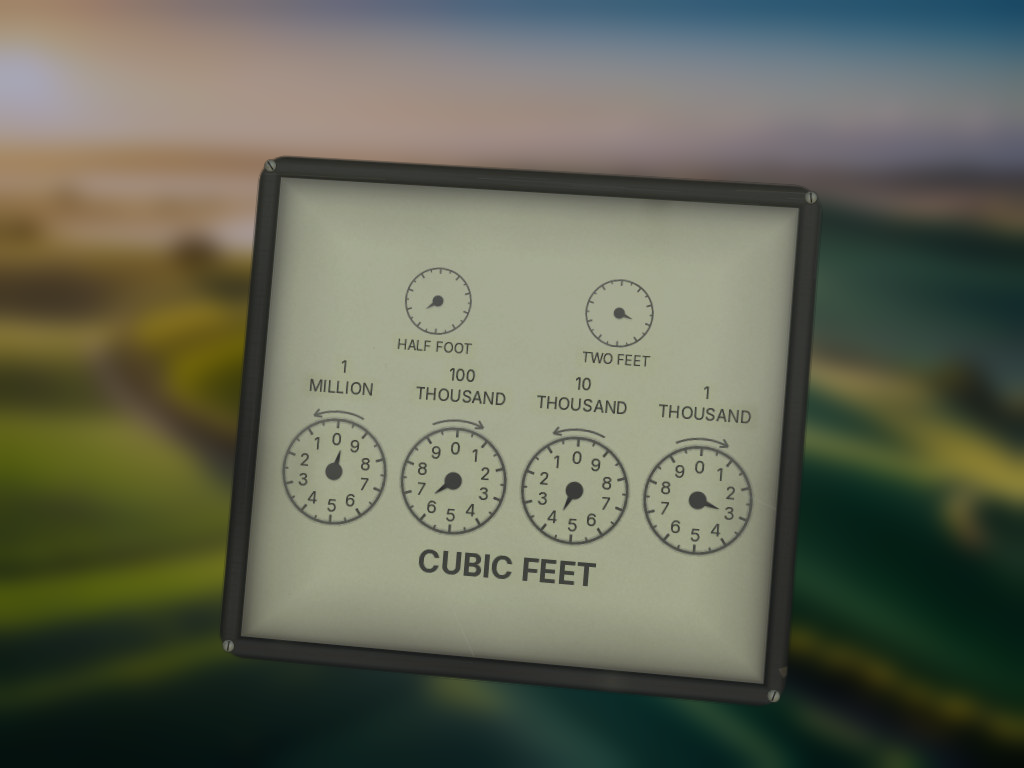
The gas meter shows **964300** ft³
